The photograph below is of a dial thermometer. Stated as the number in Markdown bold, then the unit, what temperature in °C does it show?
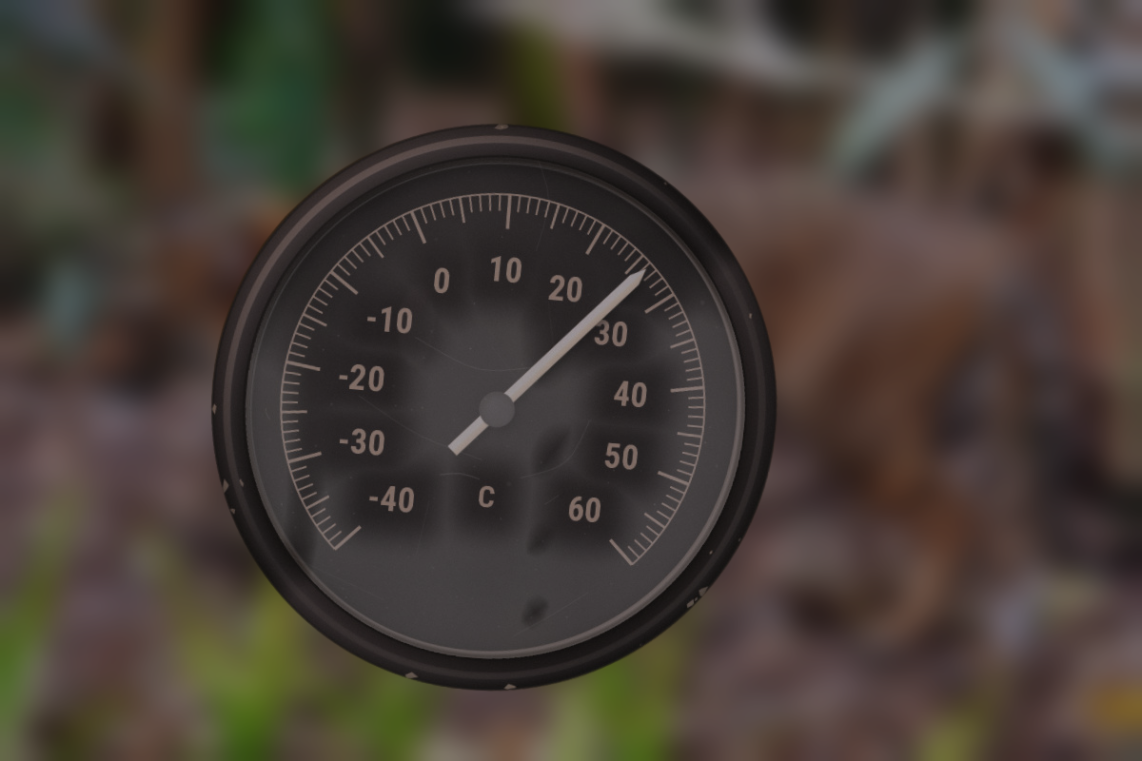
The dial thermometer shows **26** °C
